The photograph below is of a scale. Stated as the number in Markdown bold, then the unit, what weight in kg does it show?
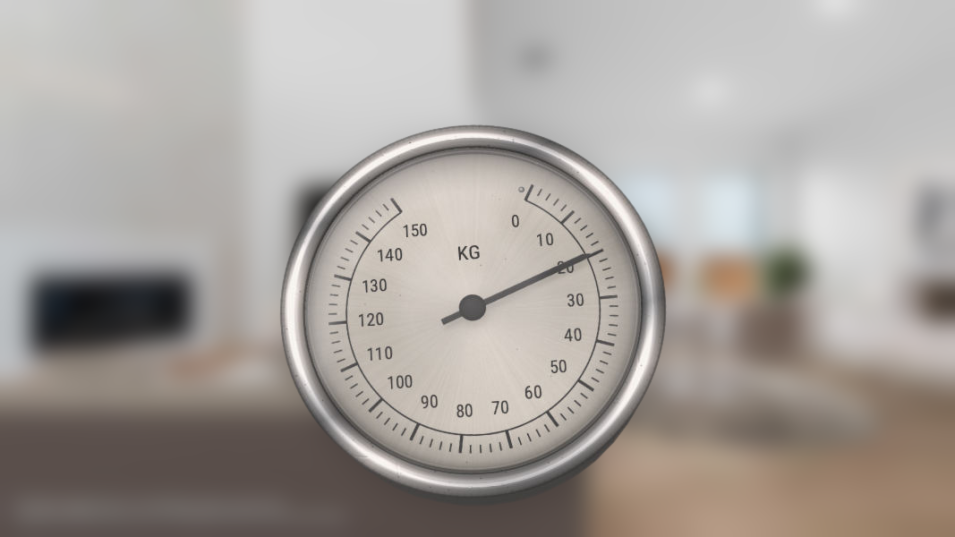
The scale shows **20** kg
